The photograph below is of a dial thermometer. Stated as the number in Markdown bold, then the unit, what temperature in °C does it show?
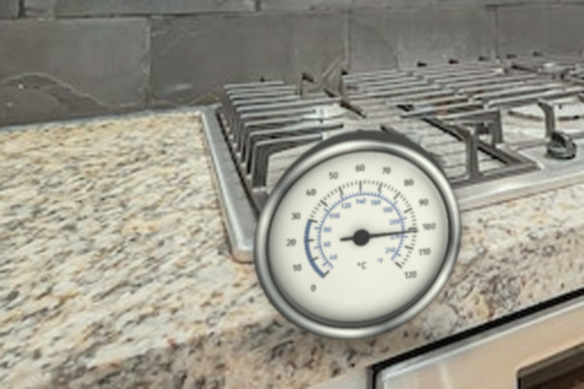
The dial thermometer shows **100** °C
